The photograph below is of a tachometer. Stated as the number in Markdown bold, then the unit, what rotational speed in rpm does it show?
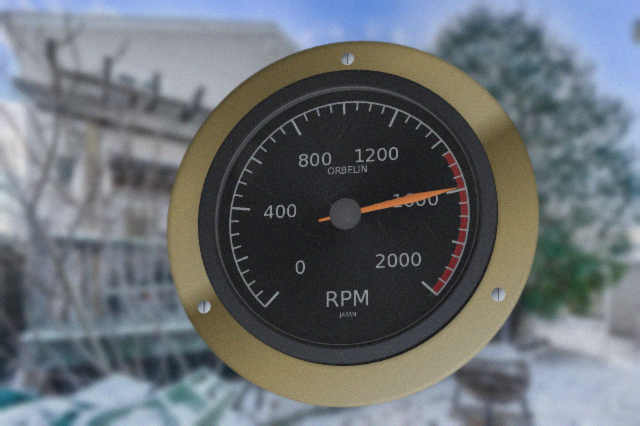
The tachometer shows **1600** rpm
